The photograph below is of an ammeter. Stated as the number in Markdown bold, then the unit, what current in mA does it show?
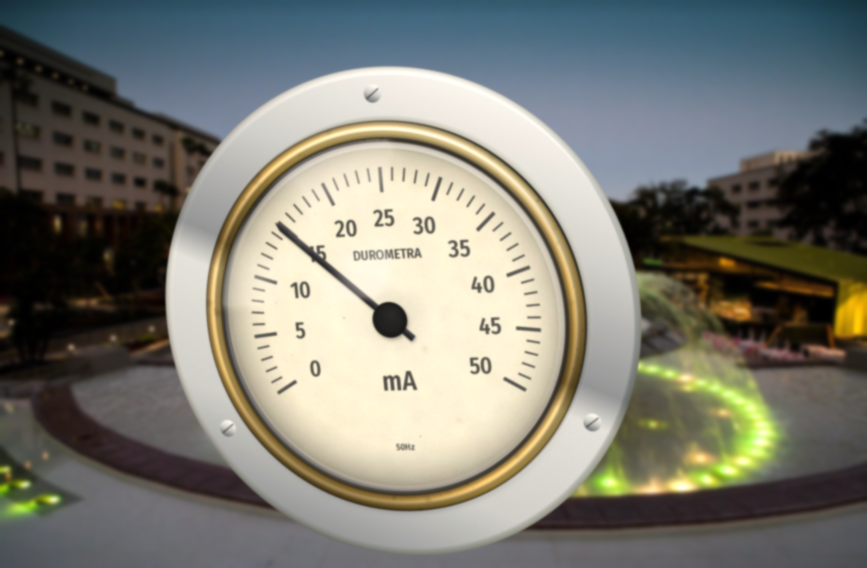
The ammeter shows **15** mA
